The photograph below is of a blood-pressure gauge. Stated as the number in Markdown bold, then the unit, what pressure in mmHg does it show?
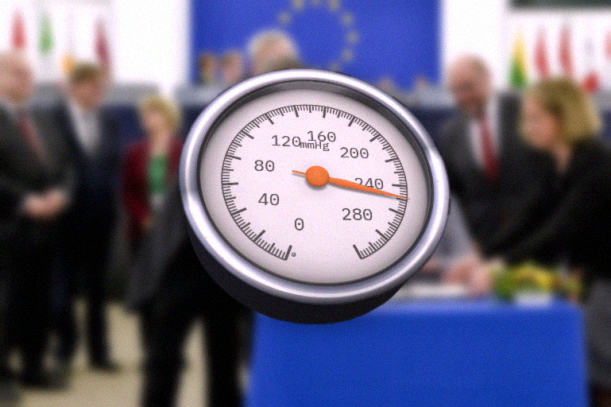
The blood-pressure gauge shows **250** mmHg
